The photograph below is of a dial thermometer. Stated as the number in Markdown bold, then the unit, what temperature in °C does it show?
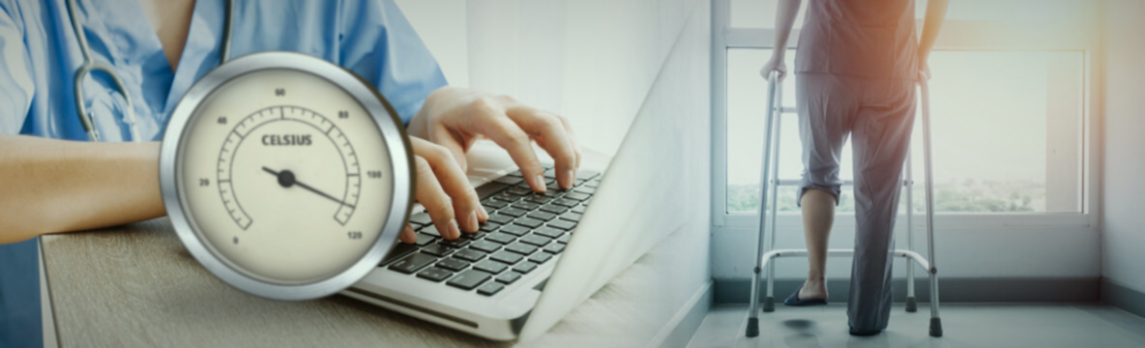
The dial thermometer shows **112** °C
